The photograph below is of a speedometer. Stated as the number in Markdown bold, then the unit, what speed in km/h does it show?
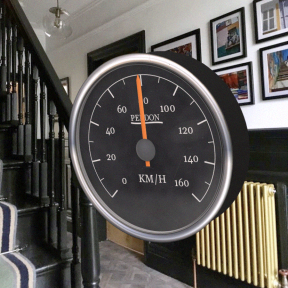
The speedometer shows **80** km/h
